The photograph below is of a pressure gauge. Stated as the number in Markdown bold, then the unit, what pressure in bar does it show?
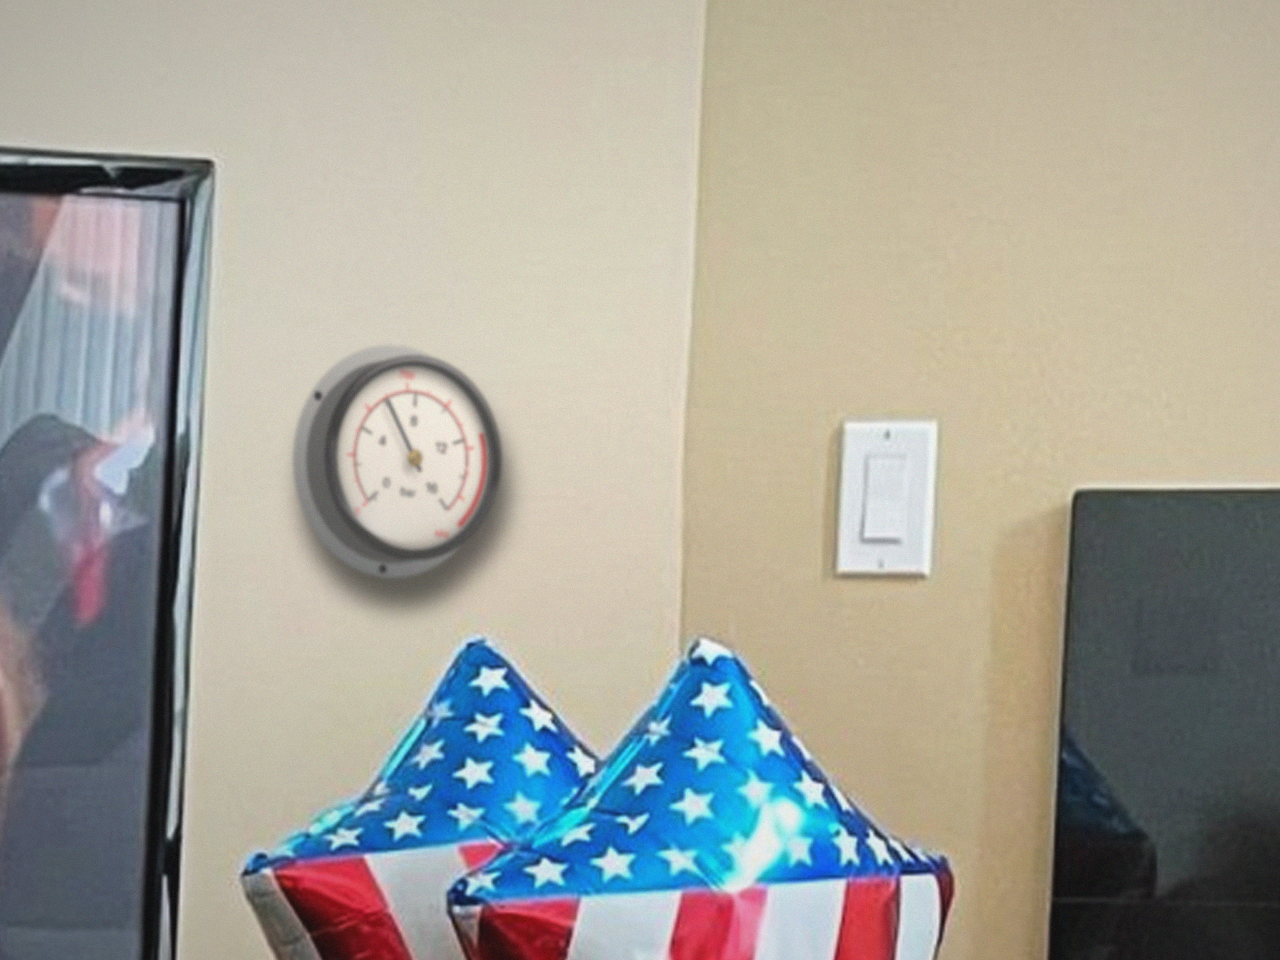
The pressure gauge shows **6** bar
